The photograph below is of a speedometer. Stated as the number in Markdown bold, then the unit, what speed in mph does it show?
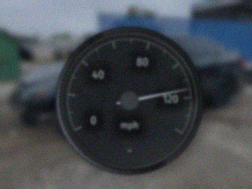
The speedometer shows **115** mph
